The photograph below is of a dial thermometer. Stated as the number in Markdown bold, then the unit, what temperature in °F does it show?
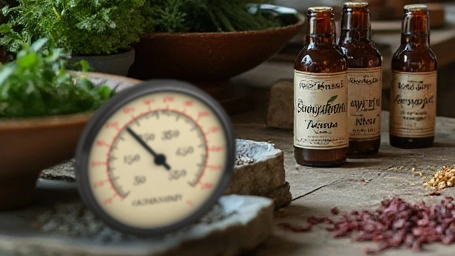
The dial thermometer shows **225** °F
